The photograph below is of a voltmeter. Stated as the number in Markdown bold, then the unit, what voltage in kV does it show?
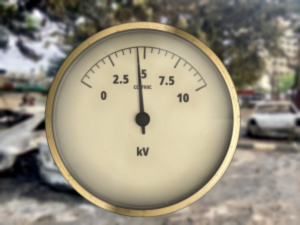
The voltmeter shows **4.5** kV
